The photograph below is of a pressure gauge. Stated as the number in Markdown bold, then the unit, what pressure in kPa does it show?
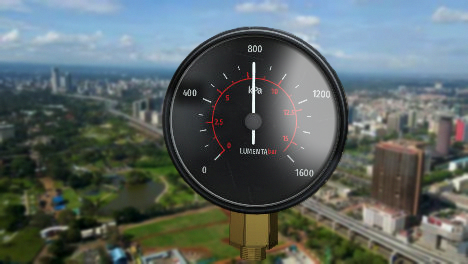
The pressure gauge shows **800** kPa
